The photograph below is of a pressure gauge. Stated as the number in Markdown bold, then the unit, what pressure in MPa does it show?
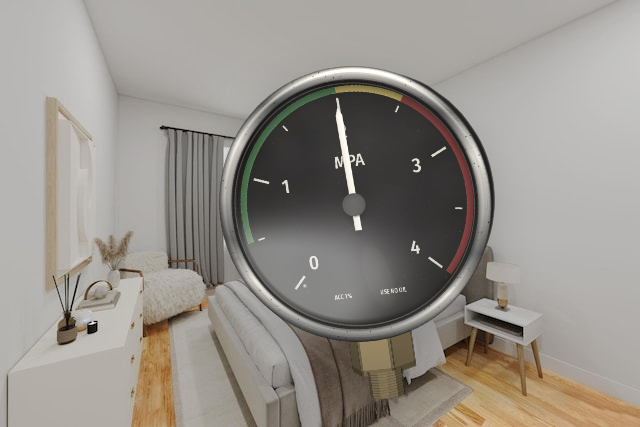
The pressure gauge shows **2** MPa
